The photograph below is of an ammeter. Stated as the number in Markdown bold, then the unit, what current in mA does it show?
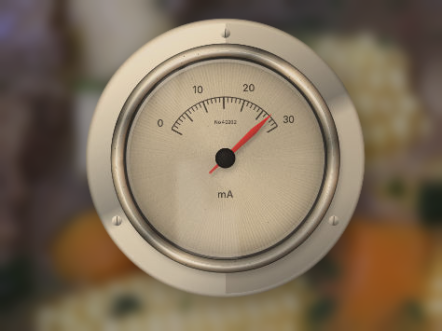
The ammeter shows **27** mA
